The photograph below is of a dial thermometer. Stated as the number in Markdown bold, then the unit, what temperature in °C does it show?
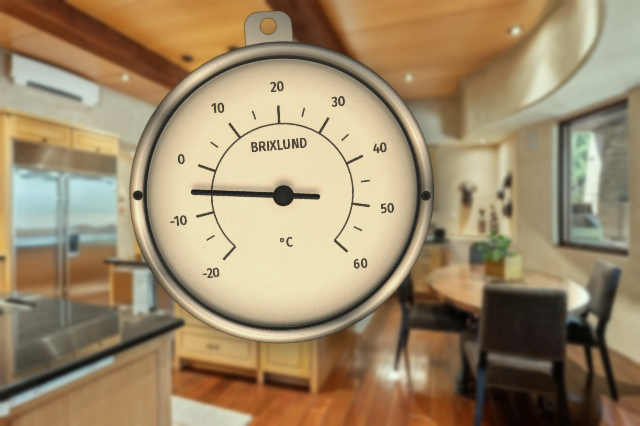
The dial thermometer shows **-5** °C
